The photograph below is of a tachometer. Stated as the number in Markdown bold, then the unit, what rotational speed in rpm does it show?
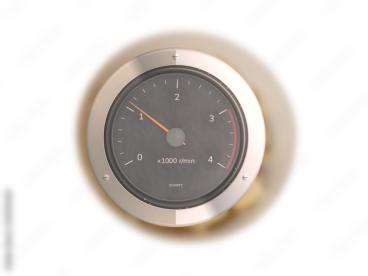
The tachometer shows **1100** rpm
